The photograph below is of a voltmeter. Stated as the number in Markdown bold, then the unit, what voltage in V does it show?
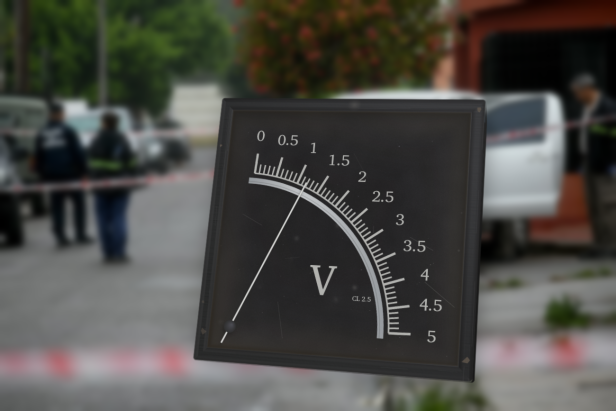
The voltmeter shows **1.2** V
